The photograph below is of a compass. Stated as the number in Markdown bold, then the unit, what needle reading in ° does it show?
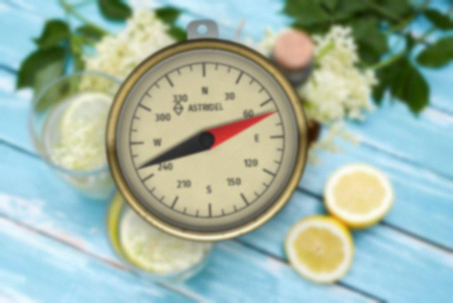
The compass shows **70** °
